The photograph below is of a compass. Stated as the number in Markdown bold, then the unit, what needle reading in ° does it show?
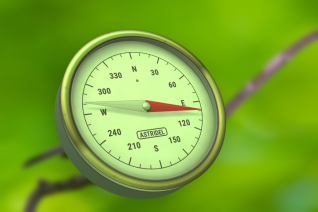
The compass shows **100** °
